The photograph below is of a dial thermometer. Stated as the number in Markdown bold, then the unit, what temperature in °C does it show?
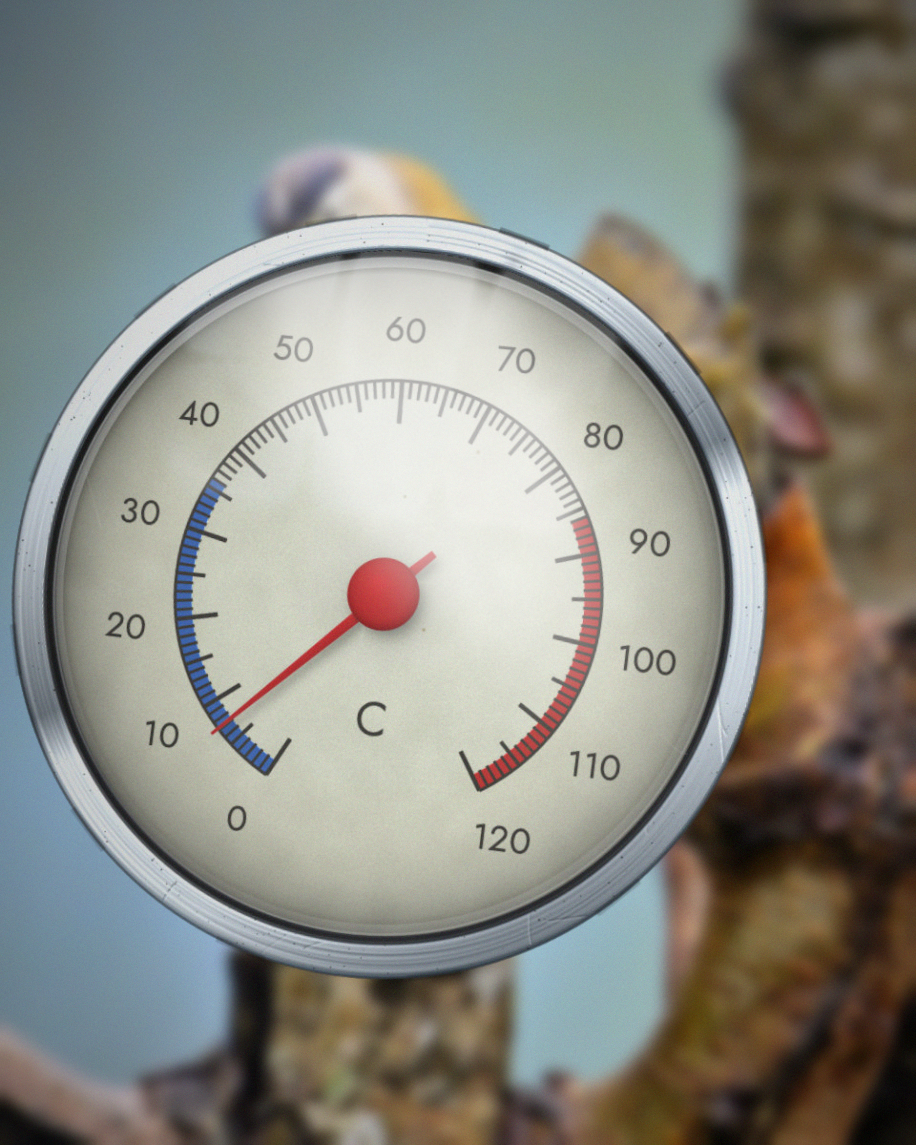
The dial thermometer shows **7** °C
